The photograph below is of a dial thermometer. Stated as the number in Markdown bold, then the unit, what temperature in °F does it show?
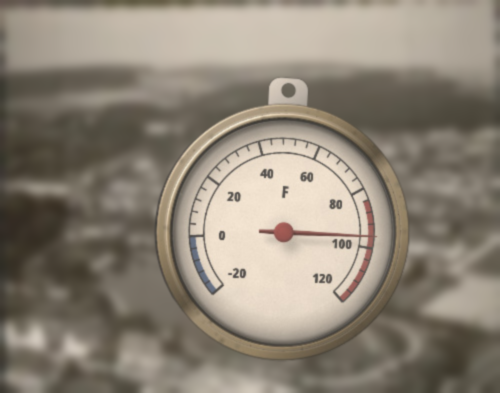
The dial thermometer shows **96** °F
